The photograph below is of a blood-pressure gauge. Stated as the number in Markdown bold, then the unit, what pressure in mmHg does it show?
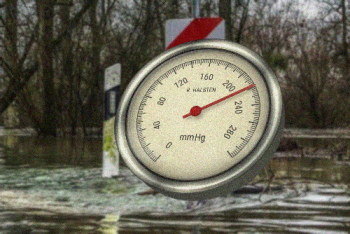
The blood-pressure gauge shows **220** mmHg
